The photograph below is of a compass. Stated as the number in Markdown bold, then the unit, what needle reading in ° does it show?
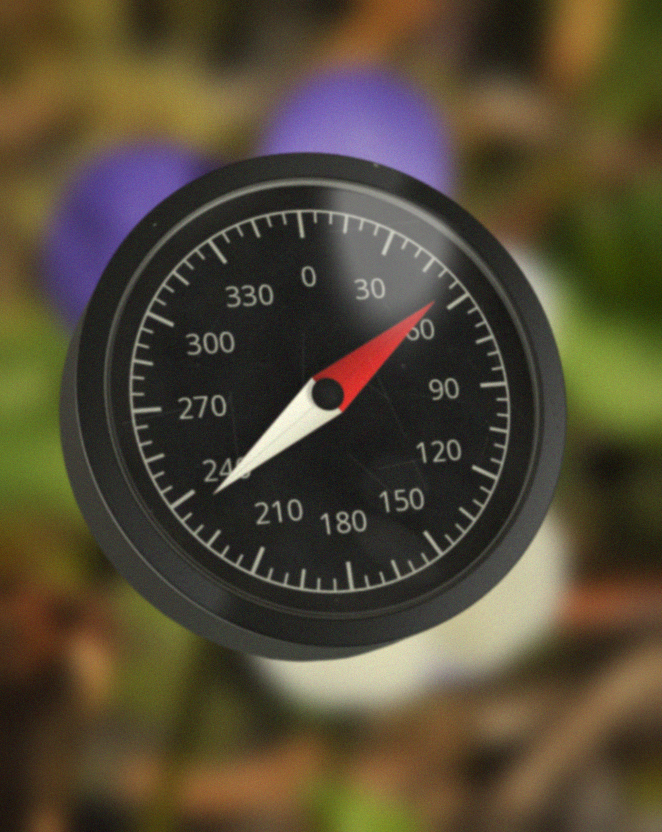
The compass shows **55** °
